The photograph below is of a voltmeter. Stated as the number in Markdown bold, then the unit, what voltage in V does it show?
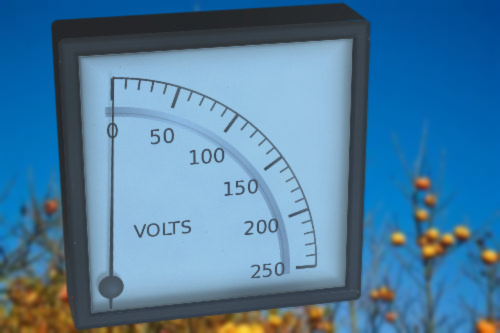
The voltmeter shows **0** V
